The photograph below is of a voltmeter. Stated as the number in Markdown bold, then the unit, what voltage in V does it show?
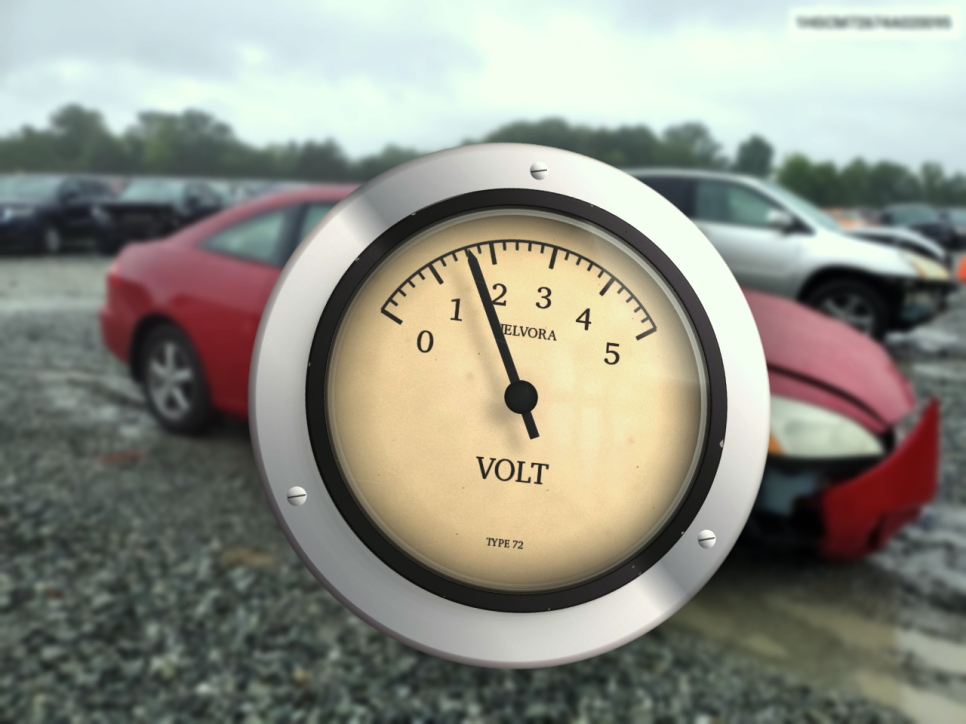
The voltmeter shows **1.6** V
